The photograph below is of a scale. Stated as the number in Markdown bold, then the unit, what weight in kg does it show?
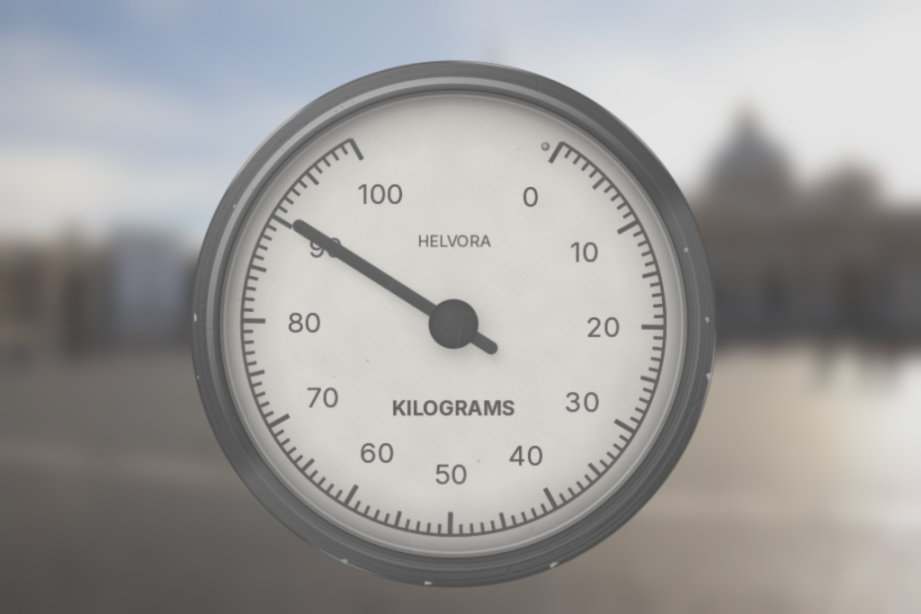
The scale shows **90.5** kg
